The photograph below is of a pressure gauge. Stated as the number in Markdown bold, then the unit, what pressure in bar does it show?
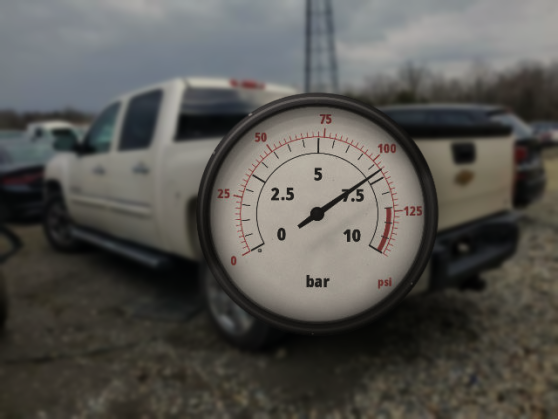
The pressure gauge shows **7.25** bar
